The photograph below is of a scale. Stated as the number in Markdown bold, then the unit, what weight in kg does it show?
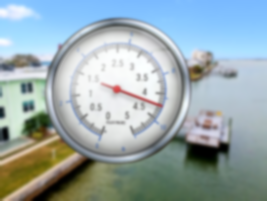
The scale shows **4.25** kg
